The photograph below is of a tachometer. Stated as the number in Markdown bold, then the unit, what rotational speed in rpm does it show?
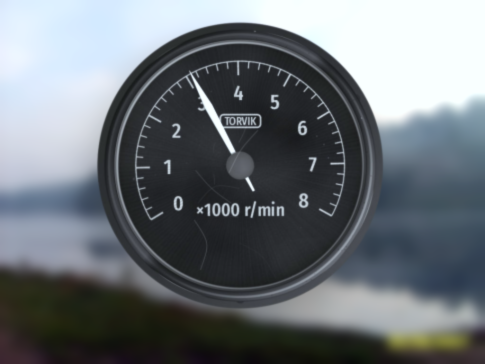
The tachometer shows **3100** rpm
